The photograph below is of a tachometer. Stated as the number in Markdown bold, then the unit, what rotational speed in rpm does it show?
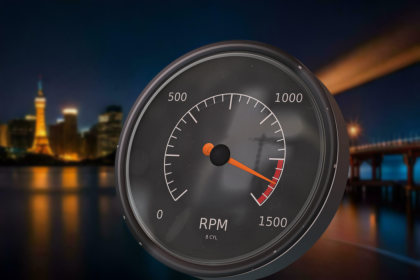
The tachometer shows **1375** rpm
